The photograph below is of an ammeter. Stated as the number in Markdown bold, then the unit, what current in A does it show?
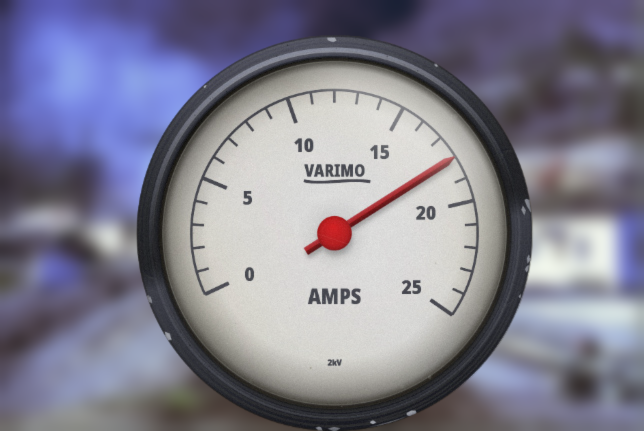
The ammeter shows **18** A
